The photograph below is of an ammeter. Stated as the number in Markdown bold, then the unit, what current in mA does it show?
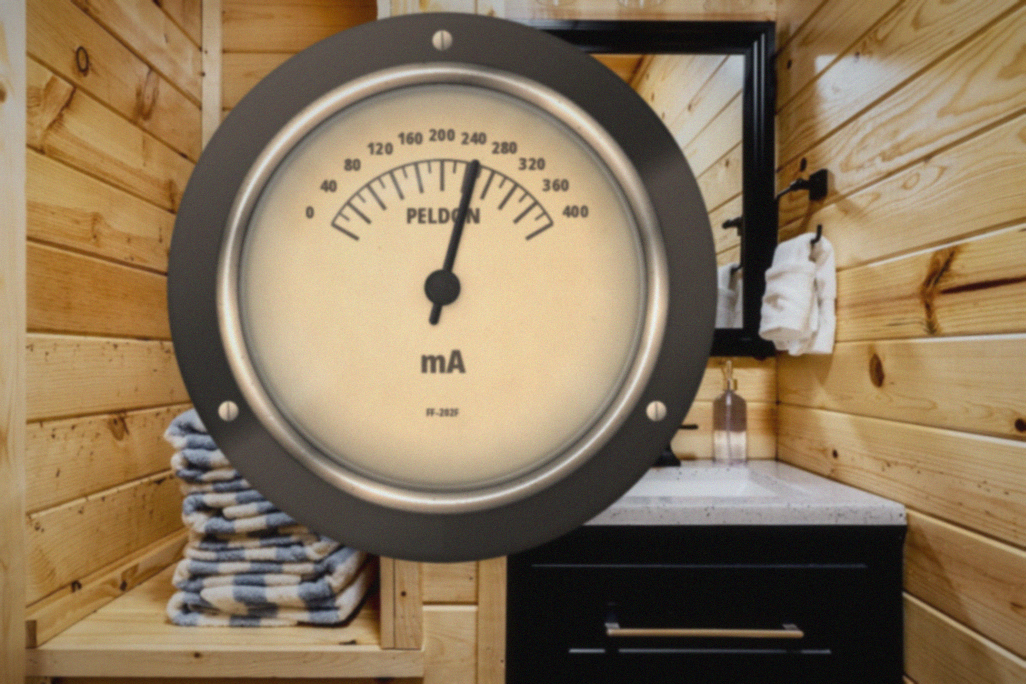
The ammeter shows **250** mA
